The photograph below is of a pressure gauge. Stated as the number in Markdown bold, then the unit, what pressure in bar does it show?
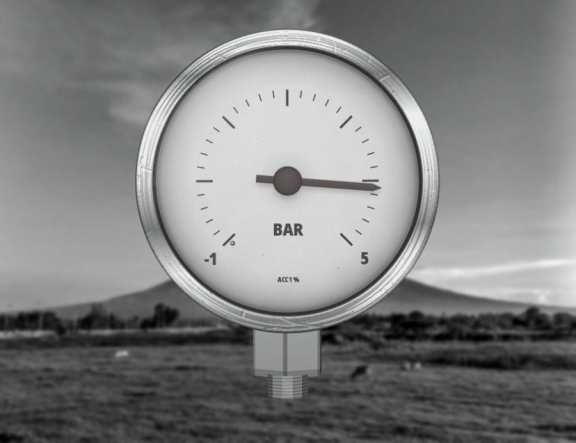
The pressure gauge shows **4.1** bar
